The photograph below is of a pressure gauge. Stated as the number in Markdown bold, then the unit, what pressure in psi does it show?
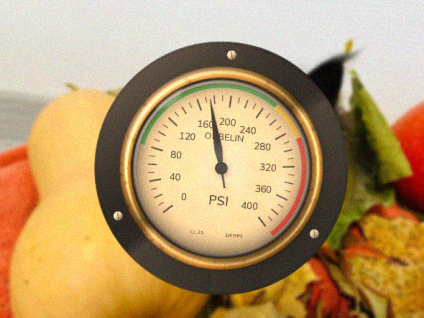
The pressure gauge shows **175** psi
